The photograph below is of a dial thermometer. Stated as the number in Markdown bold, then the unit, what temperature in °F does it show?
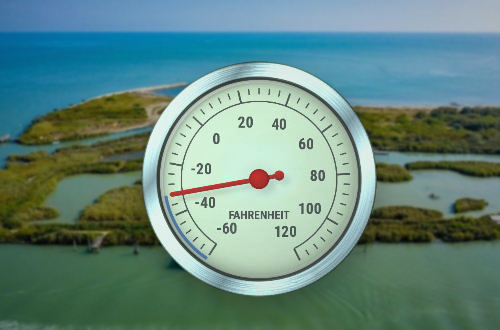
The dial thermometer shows **-32** °F
